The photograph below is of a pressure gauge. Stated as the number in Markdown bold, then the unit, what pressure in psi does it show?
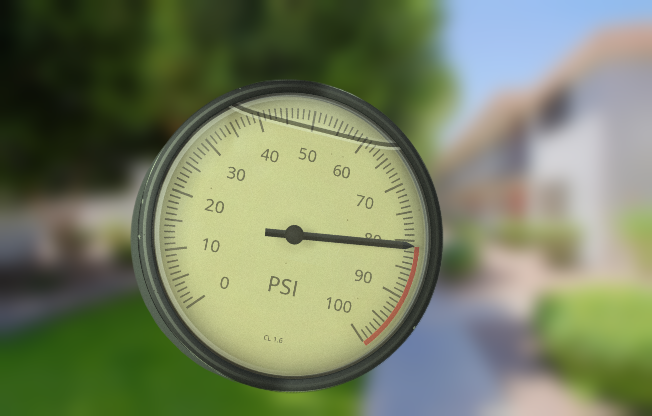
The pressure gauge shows **81** psi
